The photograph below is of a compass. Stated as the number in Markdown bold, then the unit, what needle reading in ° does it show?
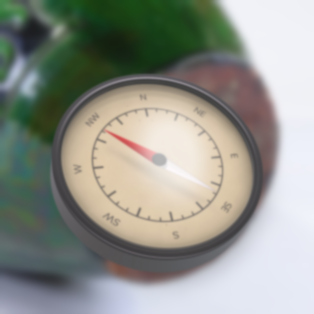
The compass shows **310** °
